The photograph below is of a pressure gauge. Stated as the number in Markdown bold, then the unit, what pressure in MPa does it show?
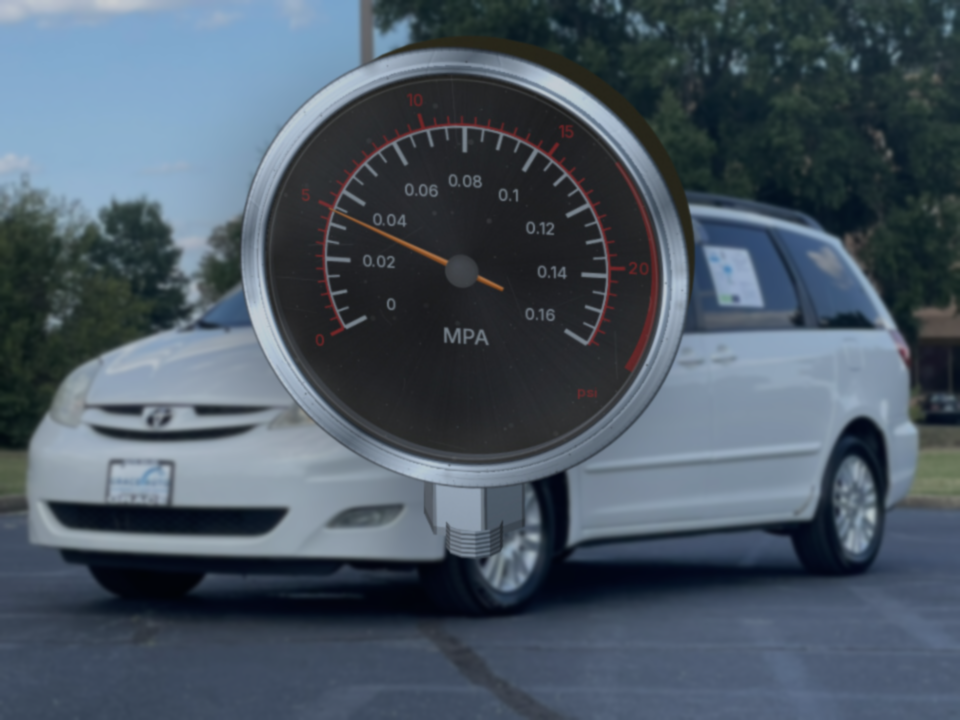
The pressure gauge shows **0.035** MPa
